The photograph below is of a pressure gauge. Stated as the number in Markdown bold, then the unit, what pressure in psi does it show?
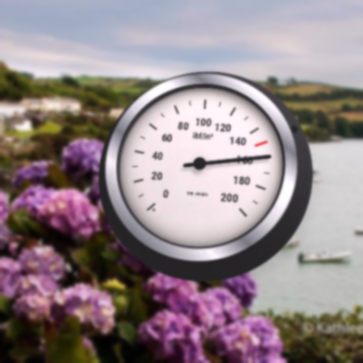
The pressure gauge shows **160** psi
